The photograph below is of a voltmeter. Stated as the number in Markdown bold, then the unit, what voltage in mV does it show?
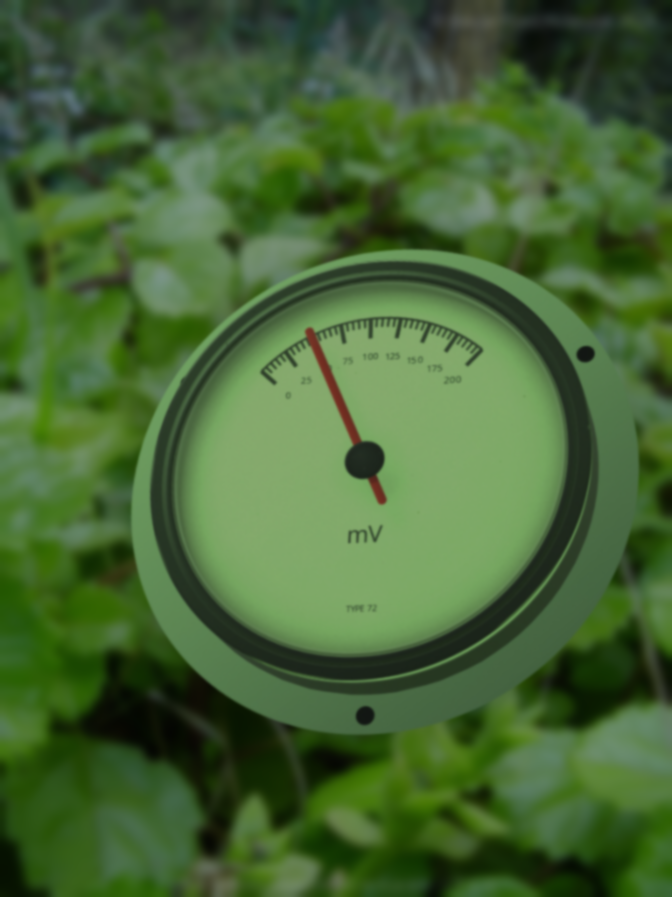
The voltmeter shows **50** mV
